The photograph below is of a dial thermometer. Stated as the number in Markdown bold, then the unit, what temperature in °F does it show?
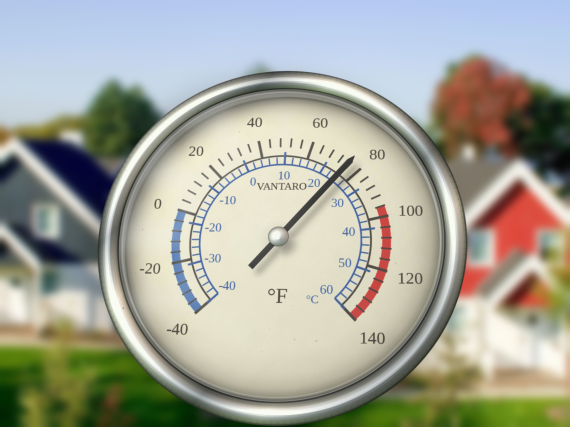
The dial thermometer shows **76** °F
